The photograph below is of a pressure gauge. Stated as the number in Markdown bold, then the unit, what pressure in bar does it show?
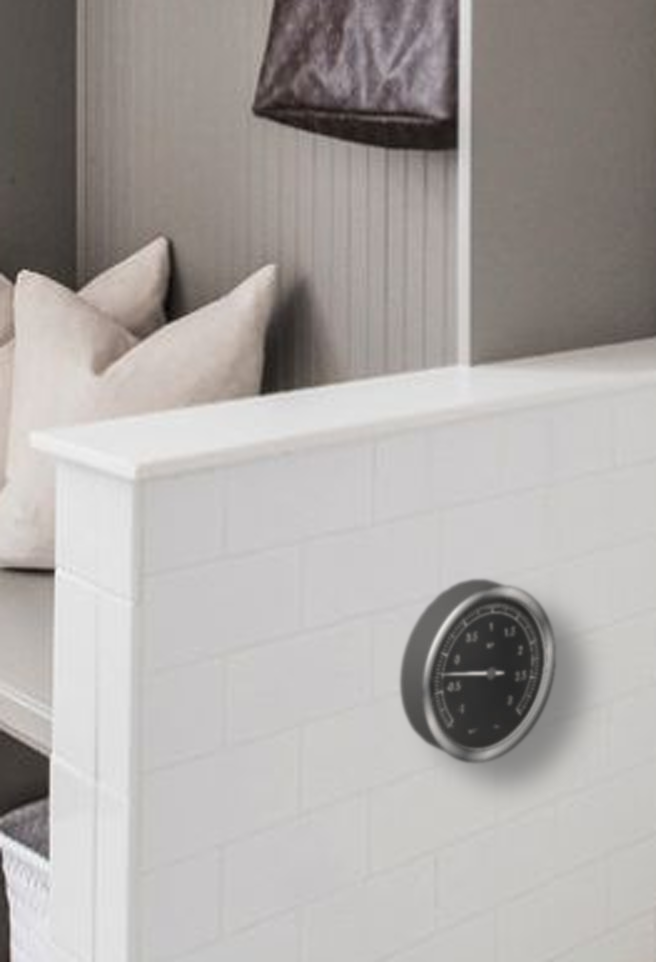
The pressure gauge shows **-0.25** bar
